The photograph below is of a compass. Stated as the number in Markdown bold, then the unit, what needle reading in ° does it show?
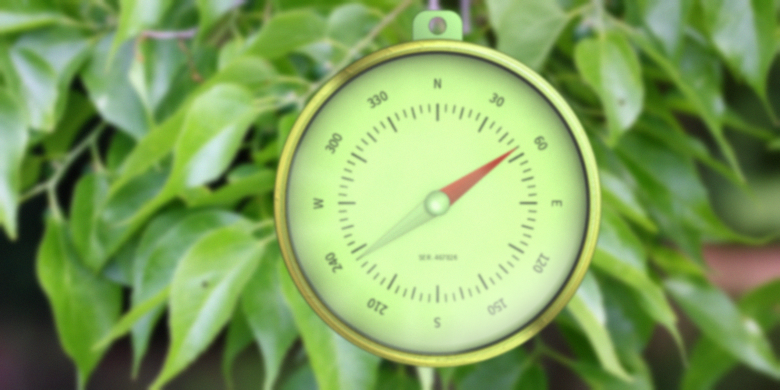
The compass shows **55** °
